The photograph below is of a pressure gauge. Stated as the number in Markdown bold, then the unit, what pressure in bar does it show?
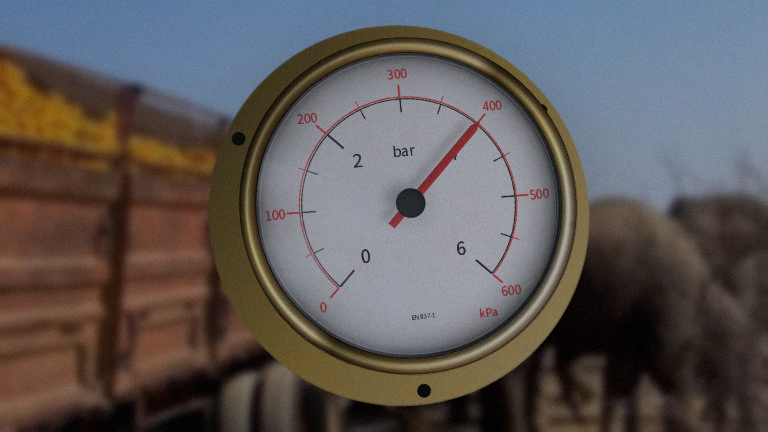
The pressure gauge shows **4** bar
